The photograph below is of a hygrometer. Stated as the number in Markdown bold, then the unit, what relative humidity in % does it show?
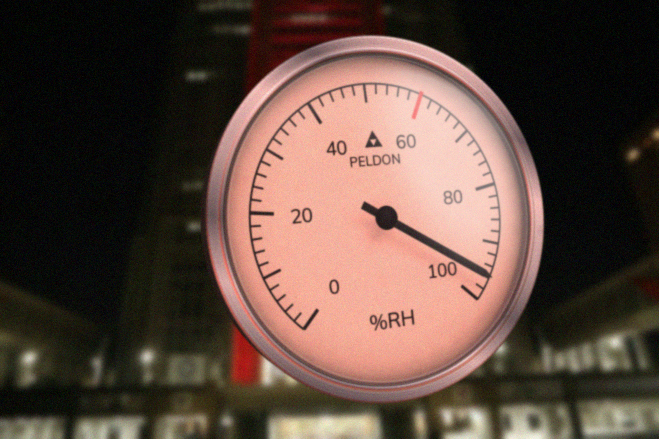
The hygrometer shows **96** %
